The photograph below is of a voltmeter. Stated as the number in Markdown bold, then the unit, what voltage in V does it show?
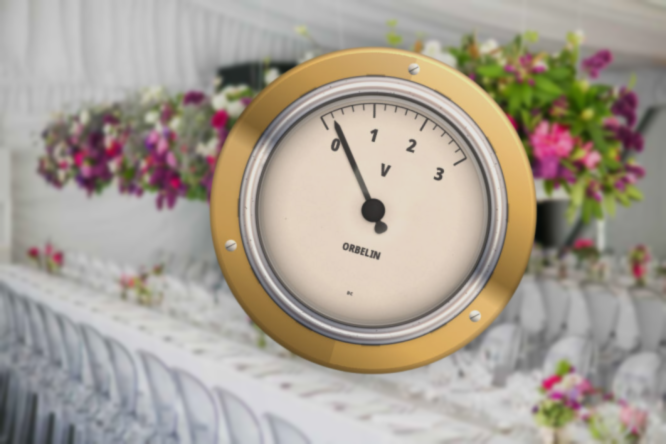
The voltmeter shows **0.2** V
